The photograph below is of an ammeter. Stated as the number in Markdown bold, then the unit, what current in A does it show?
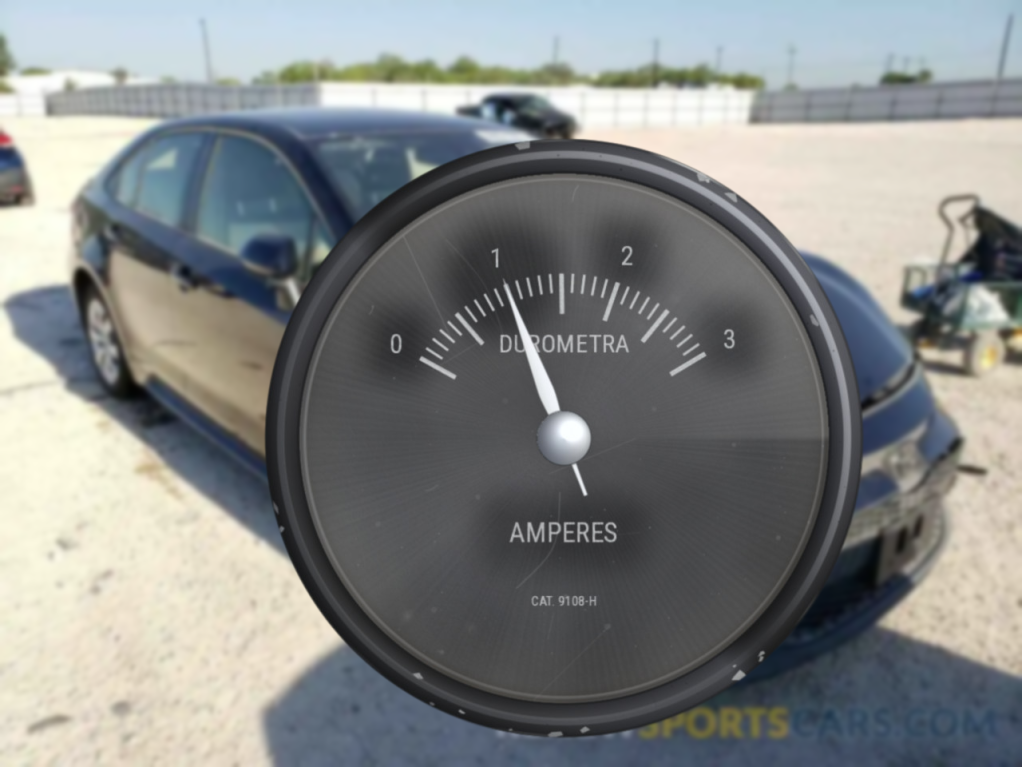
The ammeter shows **1** A
